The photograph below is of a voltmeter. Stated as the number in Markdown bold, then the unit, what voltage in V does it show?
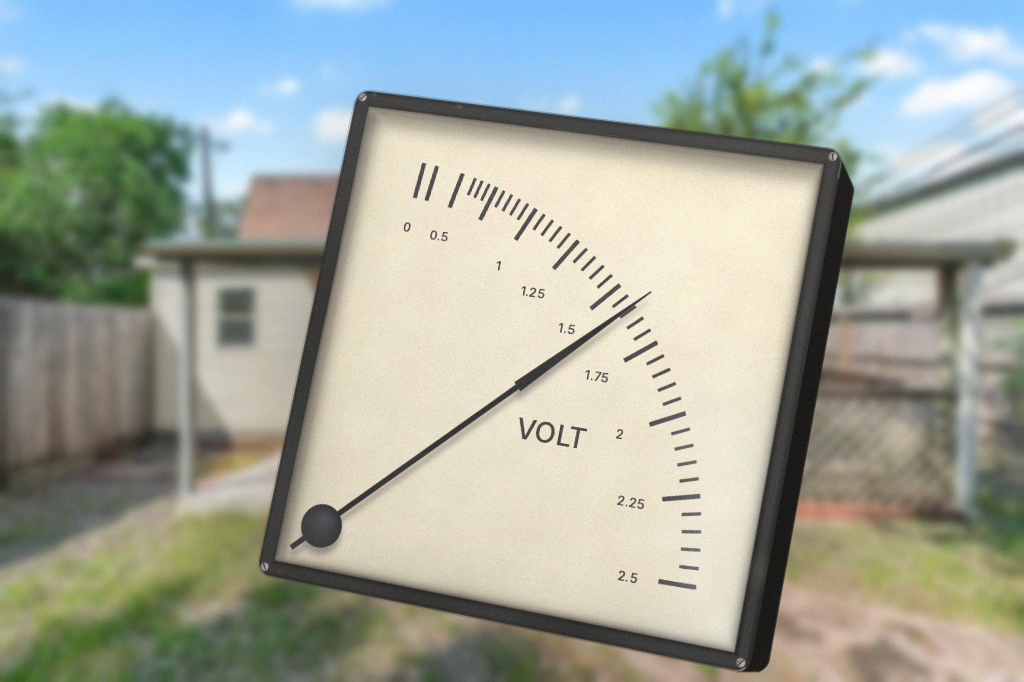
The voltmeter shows **1.6** V
